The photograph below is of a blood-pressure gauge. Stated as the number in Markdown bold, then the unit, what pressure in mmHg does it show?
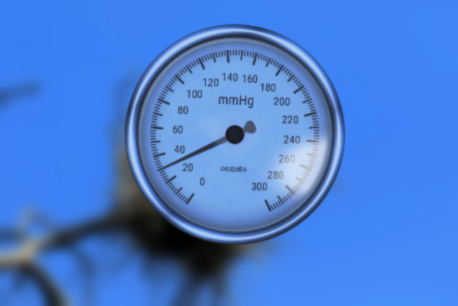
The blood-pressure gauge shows **30** mmHg
